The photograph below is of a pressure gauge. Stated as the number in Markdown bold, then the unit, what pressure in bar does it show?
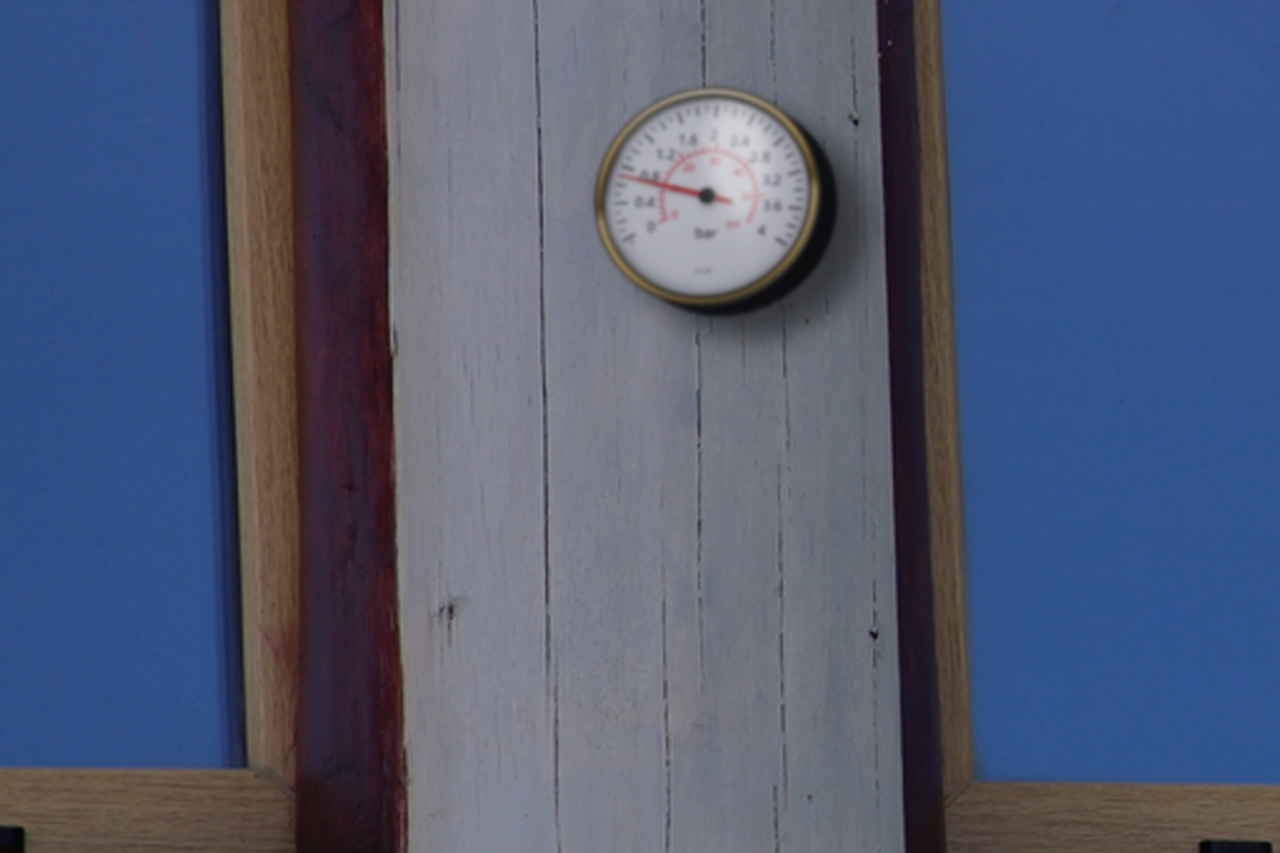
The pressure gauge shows **0.7** bar
